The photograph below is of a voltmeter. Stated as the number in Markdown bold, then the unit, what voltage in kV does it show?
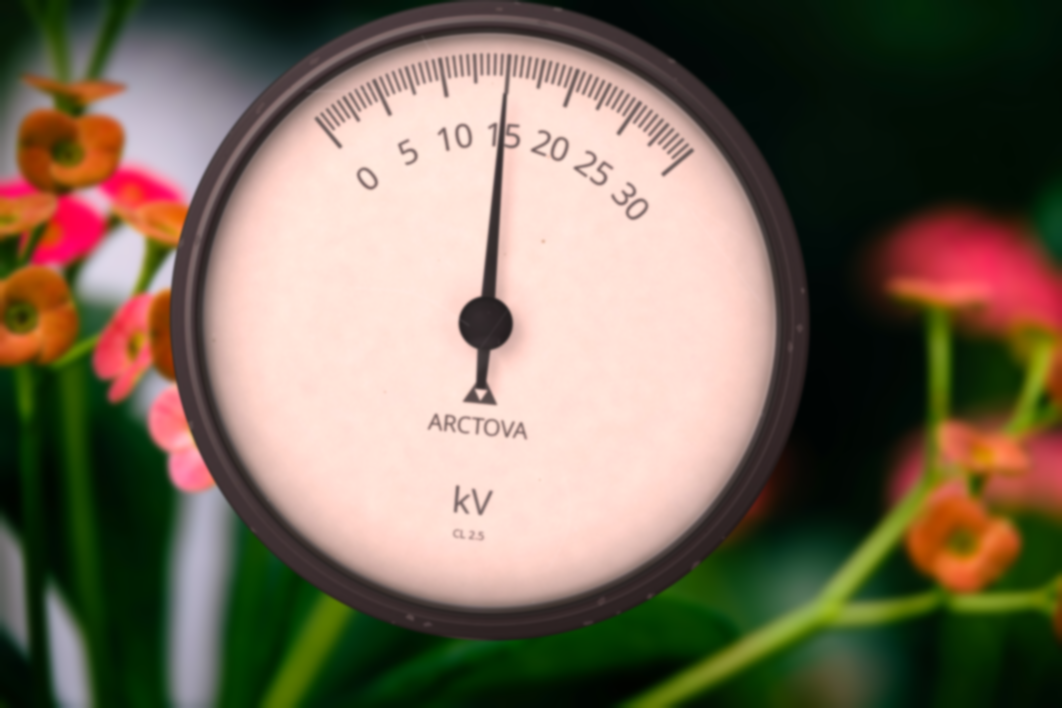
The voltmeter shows **15** kV
